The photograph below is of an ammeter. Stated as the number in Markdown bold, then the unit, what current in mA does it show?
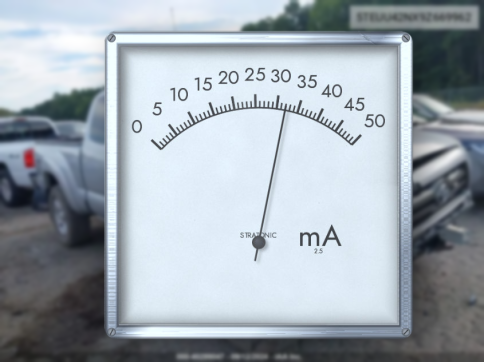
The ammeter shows **32** mA
